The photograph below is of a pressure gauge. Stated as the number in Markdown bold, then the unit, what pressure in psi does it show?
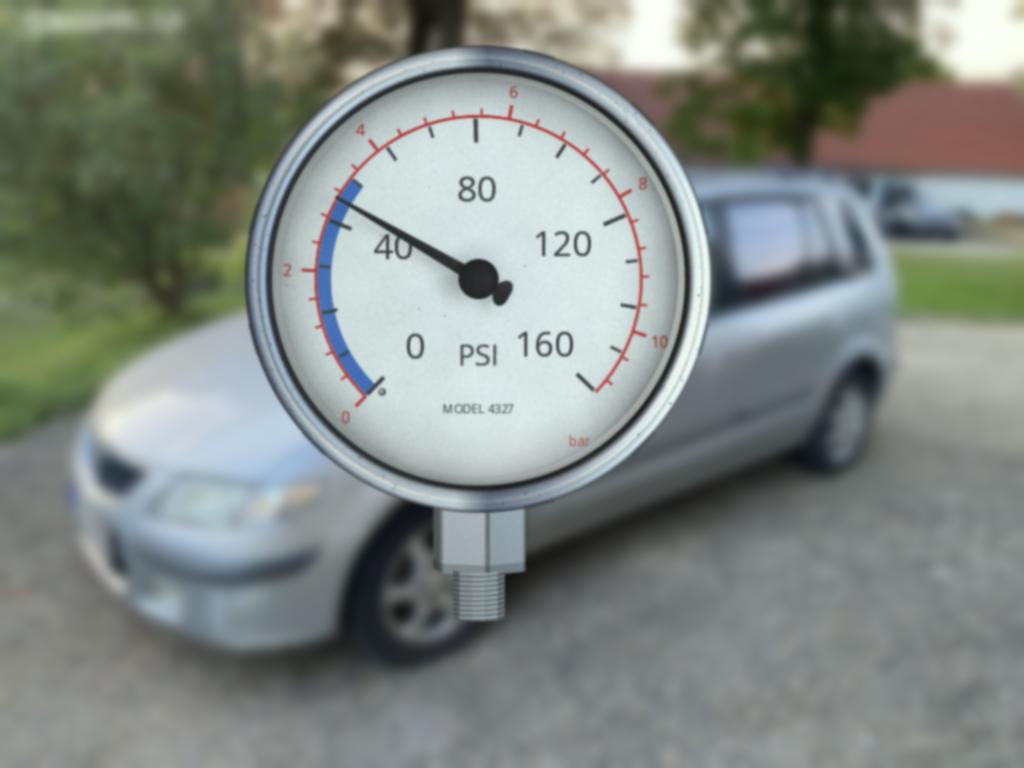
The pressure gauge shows **45** psi
